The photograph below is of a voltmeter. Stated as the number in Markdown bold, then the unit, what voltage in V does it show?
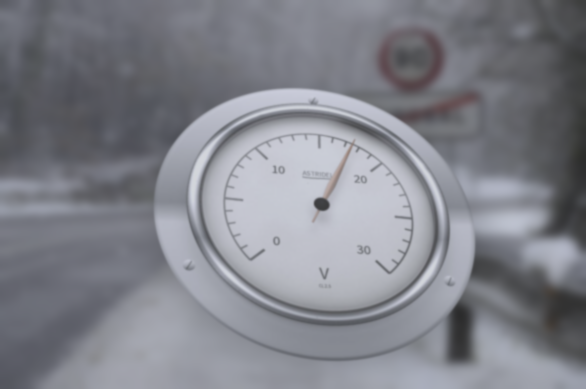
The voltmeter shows **17.5** V
